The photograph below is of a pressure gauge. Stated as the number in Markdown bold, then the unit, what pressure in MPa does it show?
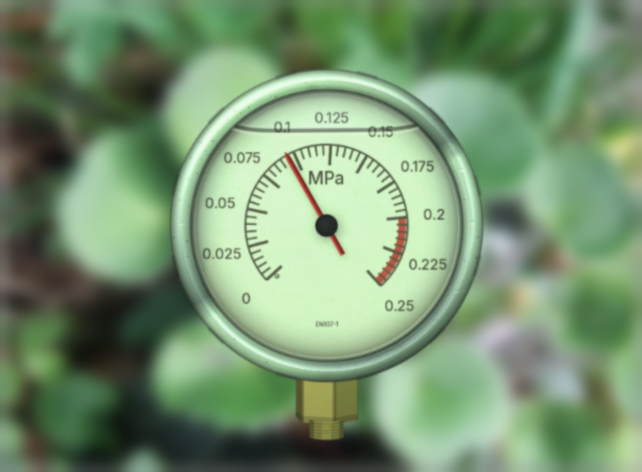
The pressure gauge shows **0.095** MPa
